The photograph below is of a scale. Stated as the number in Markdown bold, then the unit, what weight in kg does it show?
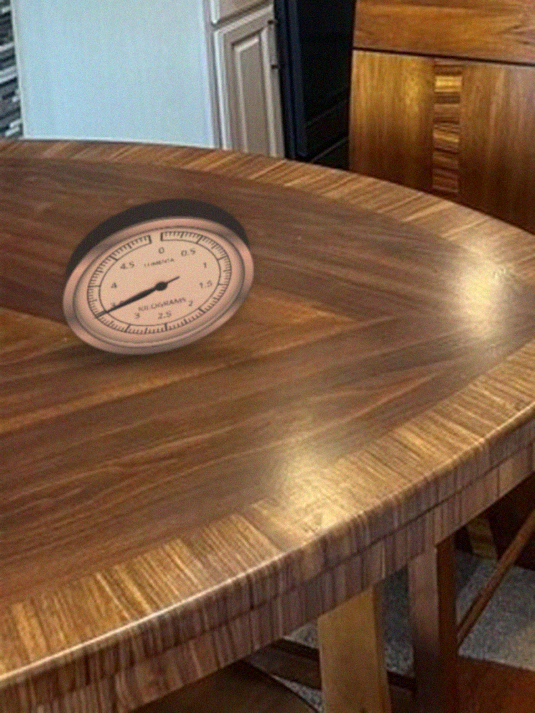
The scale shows **3.5** kg
